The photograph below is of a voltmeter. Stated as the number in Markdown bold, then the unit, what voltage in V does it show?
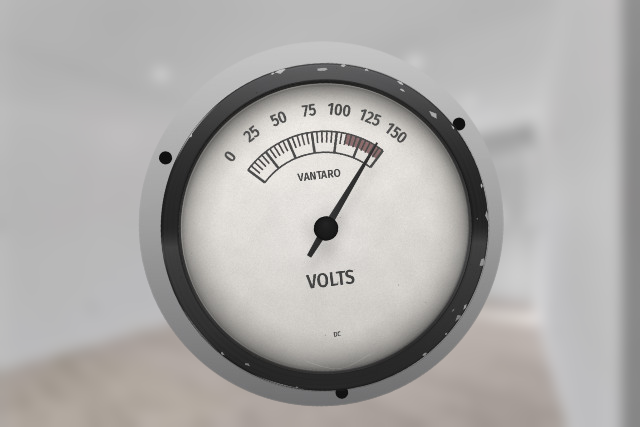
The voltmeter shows **140** V
